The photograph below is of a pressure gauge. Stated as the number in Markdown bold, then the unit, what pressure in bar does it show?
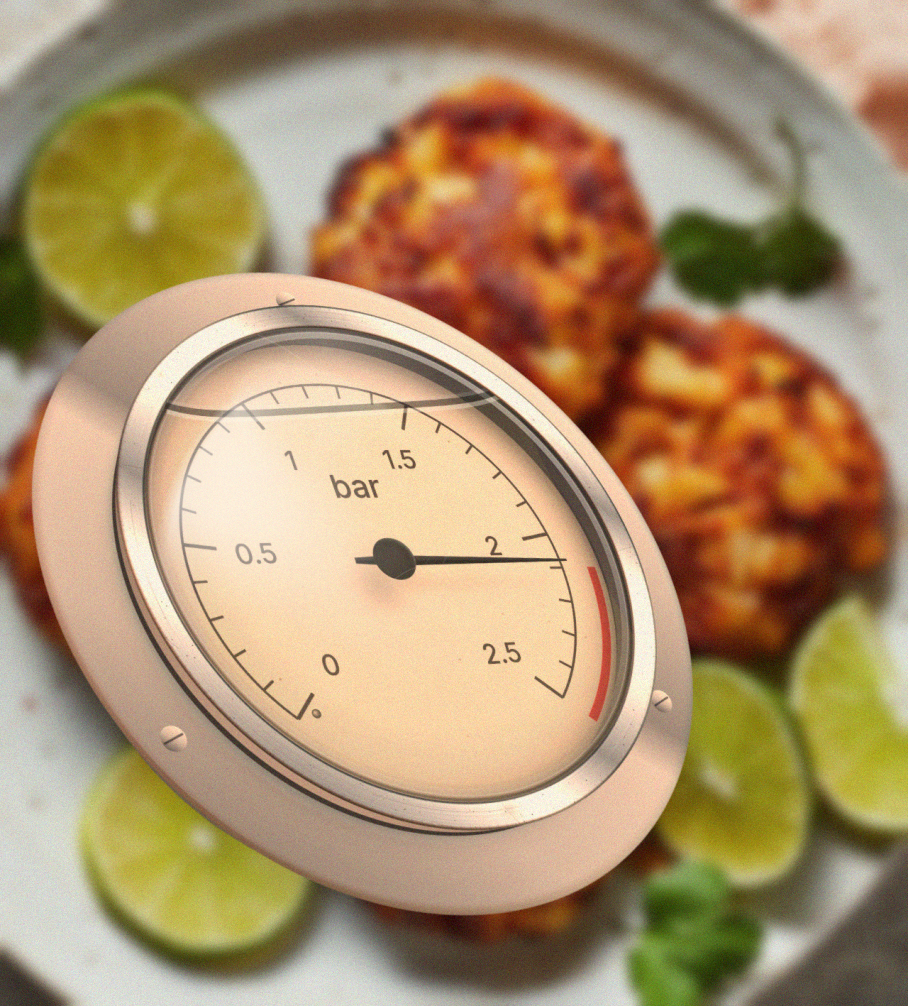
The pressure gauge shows **2.1** bar
